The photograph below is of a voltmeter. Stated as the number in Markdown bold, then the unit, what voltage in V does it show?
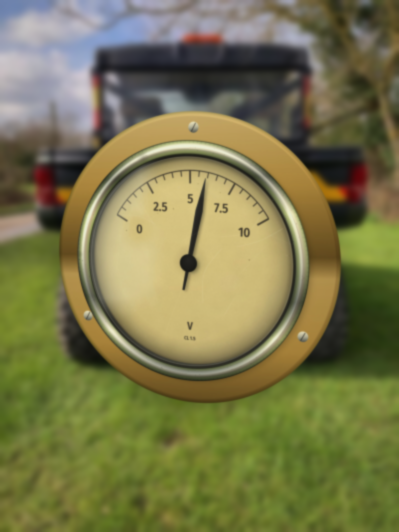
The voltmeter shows **6** V
